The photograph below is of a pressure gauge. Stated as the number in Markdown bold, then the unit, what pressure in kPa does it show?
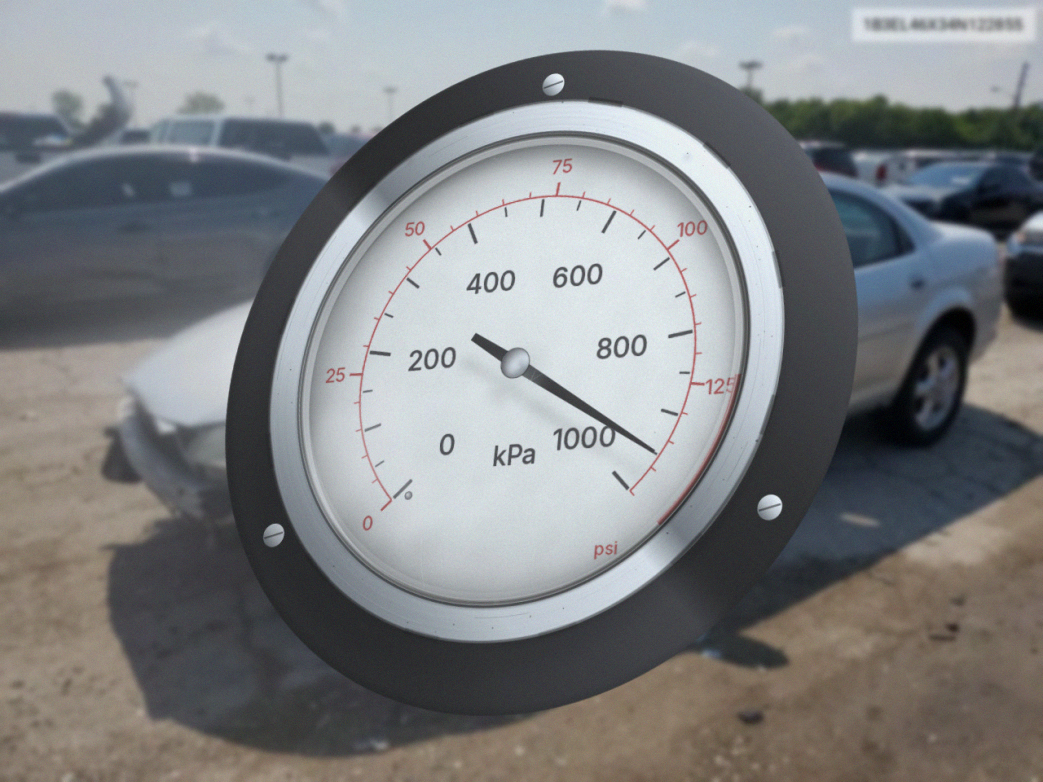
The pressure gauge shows **950** kPa
